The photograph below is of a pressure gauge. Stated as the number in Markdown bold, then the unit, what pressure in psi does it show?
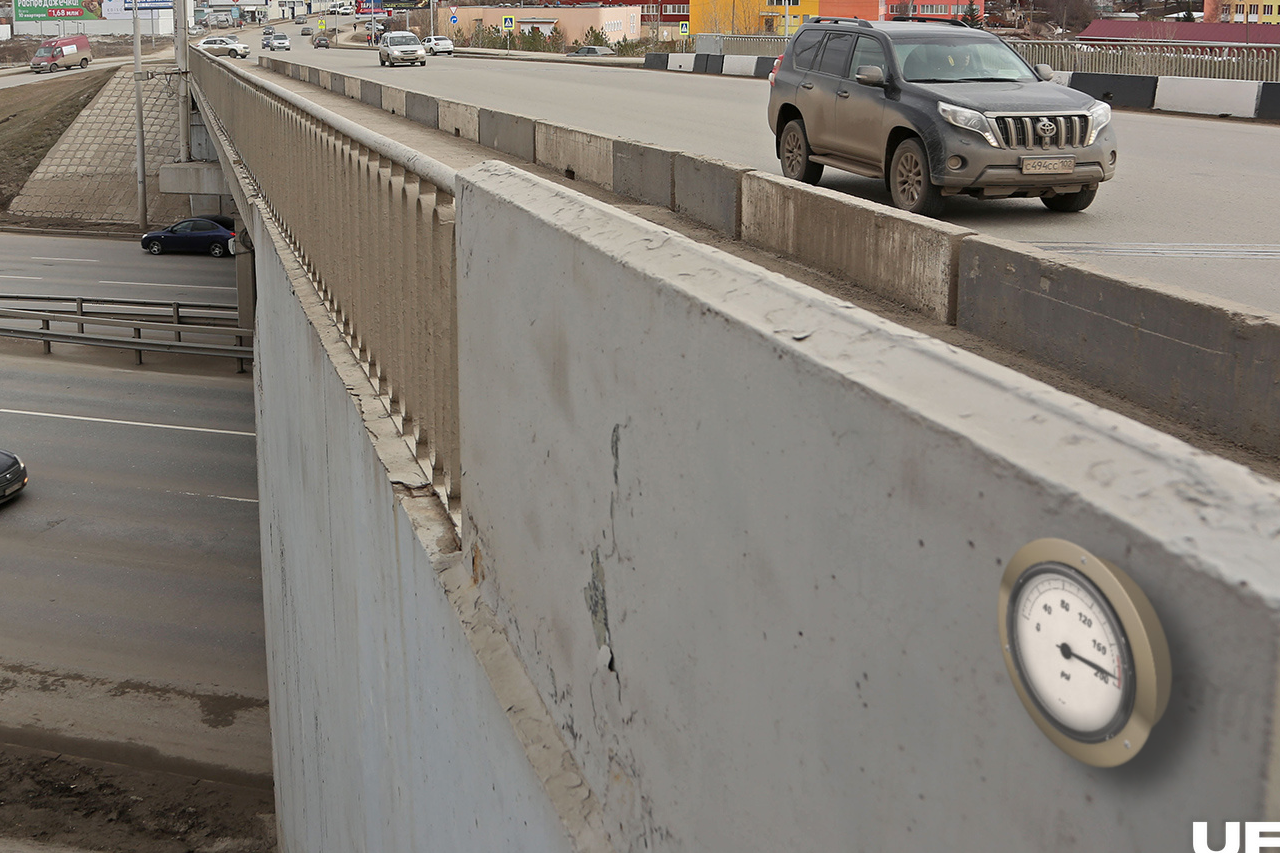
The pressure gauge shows **190** psi
